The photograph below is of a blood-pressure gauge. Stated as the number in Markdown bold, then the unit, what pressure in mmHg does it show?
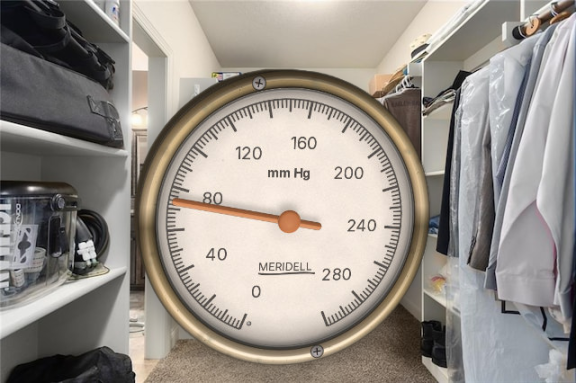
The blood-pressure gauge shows **74** mmHg
